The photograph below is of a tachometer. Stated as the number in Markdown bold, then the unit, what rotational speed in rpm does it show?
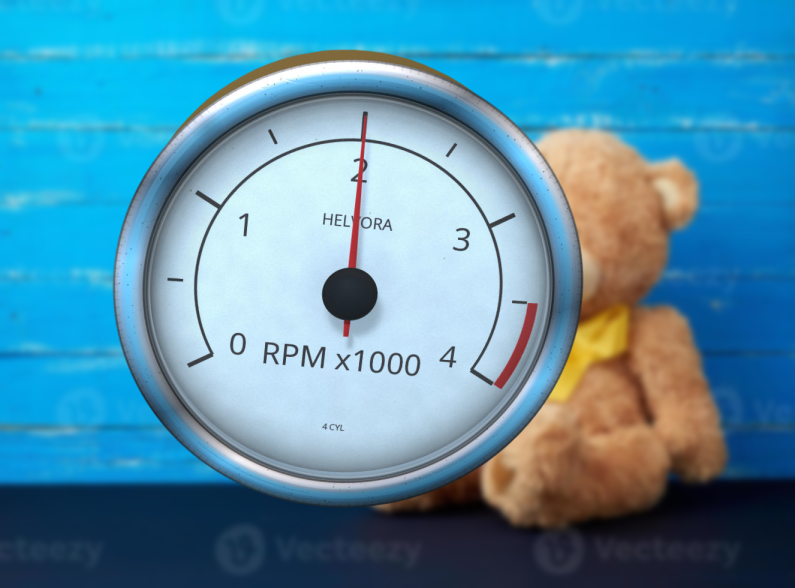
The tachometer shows **2000** rpm
